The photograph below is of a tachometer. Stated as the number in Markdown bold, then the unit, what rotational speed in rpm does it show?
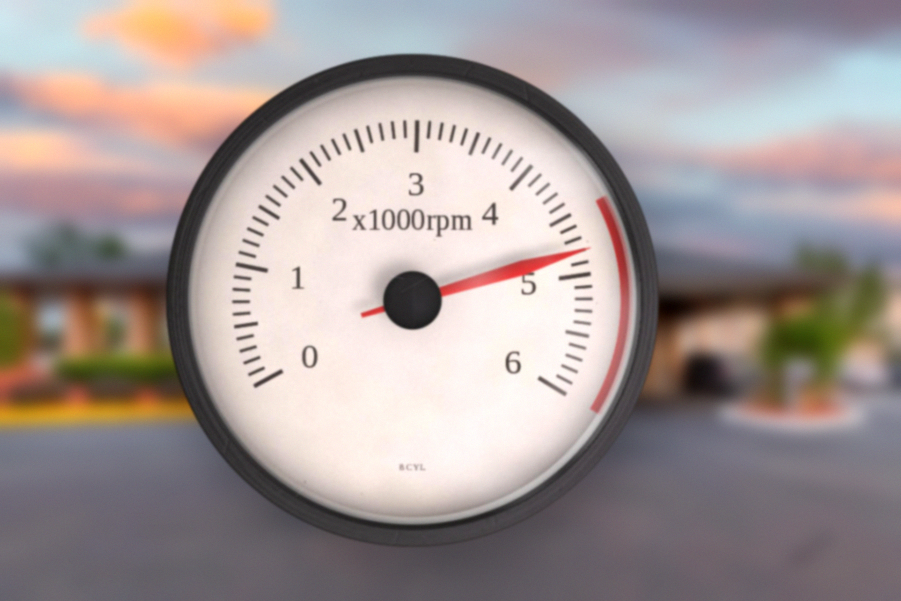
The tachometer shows **4800** rpm
